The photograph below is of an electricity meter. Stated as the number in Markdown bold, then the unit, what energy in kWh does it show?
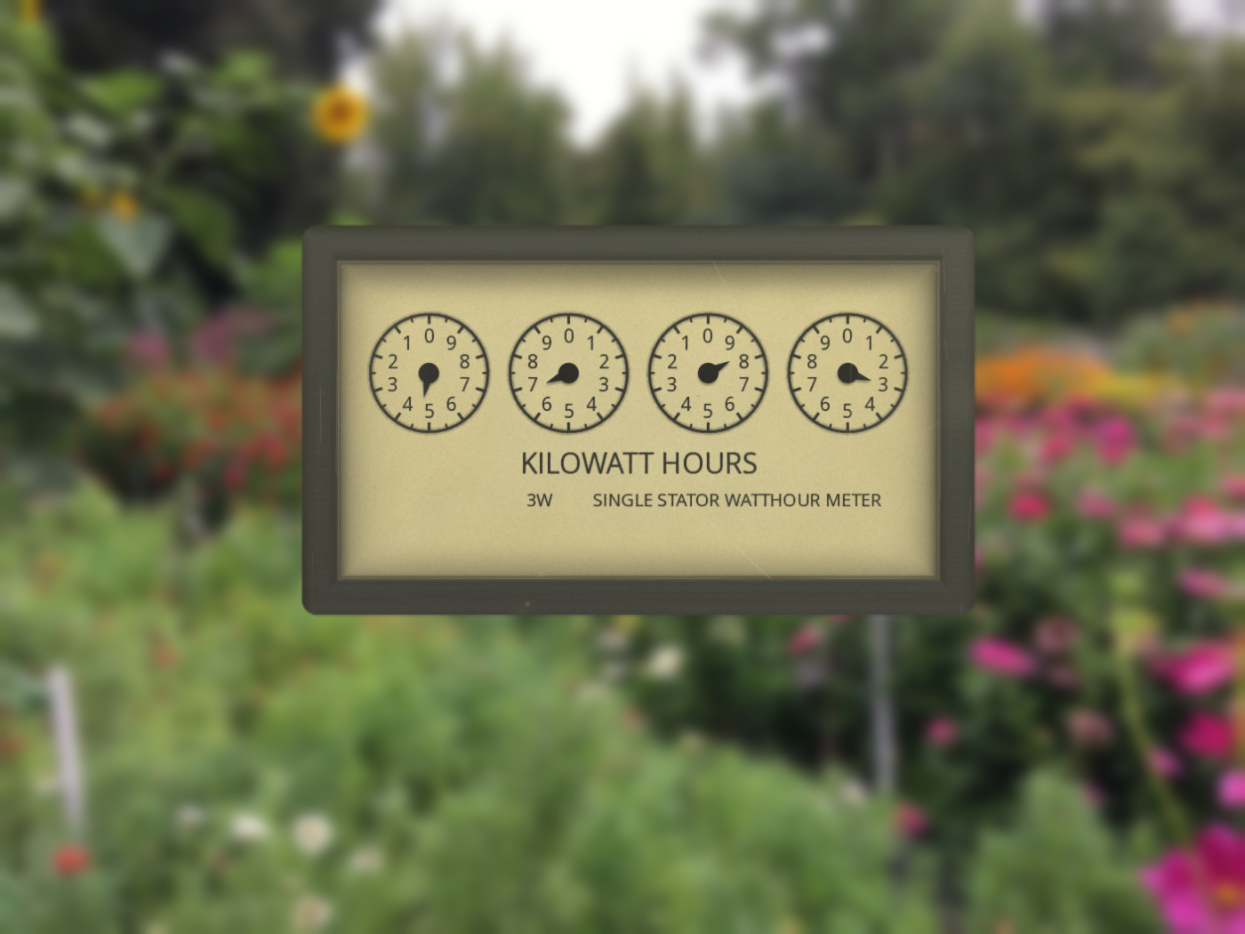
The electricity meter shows **4683** kWh
